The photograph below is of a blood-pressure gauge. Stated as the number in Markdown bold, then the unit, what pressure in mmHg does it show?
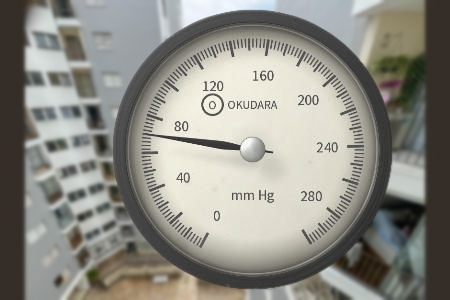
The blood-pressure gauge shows **70** mmHg
